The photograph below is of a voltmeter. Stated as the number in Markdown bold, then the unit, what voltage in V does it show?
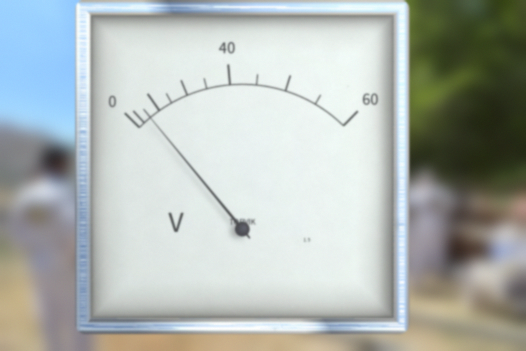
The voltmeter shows **15** V
